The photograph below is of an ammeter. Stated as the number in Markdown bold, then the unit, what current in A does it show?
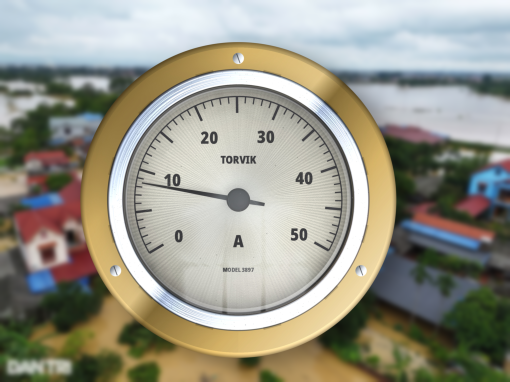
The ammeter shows **8.5** A
